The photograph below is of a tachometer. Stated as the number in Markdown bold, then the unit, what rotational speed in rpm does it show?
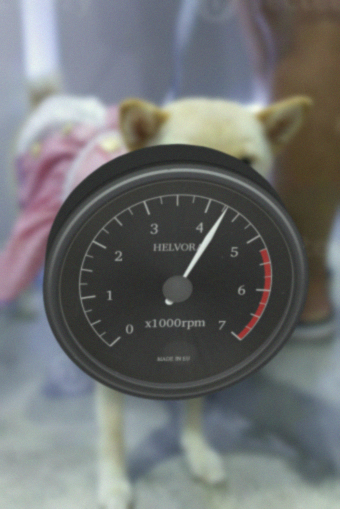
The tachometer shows **4250** rpm
